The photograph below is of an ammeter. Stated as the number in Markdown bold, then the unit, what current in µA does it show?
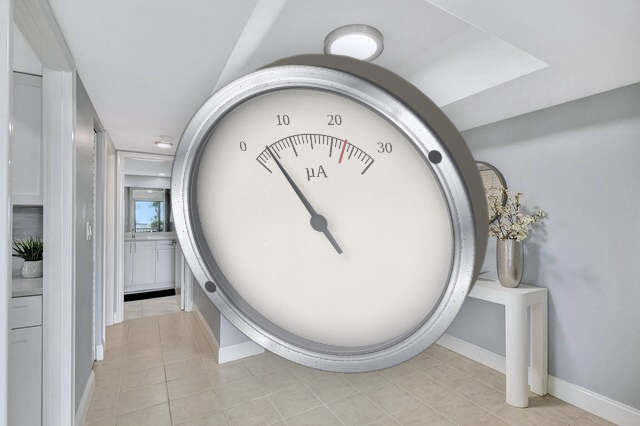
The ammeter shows **5** µA
